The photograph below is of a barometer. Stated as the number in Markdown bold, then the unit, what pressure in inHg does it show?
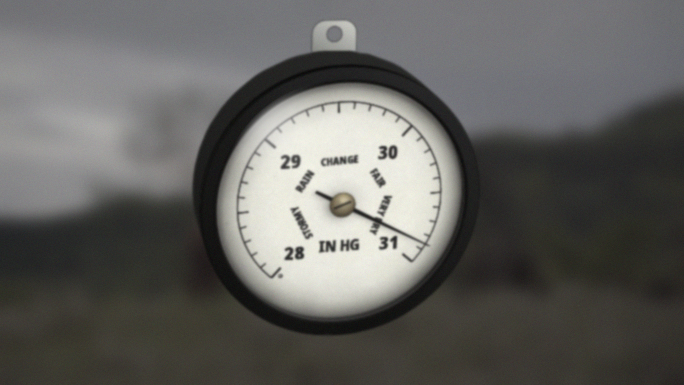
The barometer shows **30.85** inHg
